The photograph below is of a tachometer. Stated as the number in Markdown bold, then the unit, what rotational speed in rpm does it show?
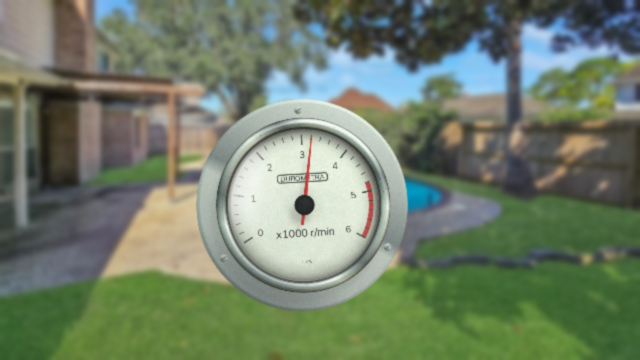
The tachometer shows **3200** rpm
